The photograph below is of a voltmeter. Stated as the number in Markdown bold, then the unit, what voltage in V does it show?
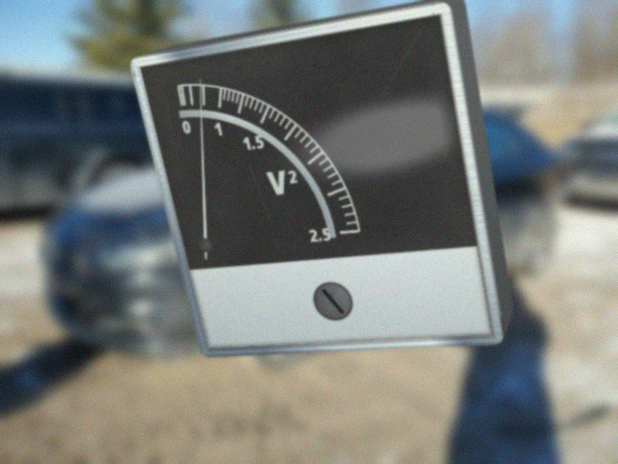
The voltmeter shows **0.75** V
